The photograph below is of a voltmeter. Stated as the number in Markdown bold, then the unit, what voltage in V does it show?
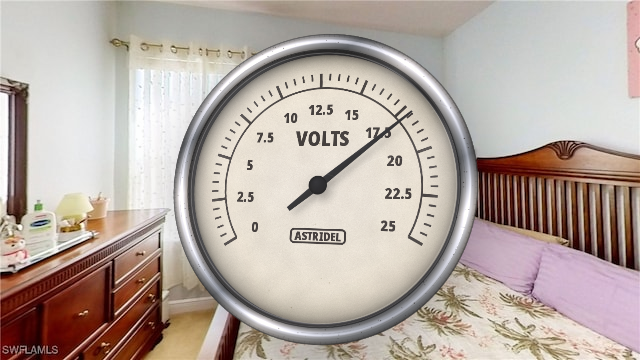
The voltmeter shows **18** V
